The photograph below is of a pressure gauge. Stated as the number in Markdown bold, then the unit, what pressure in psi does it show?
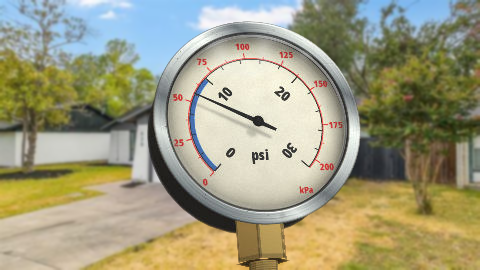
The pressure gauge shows **8** psi
